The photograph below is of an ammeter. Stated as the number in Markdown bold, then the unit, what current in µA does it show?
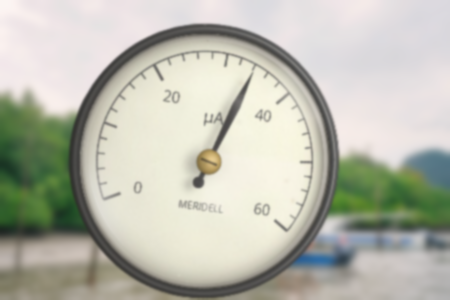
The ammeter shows **34** µA
